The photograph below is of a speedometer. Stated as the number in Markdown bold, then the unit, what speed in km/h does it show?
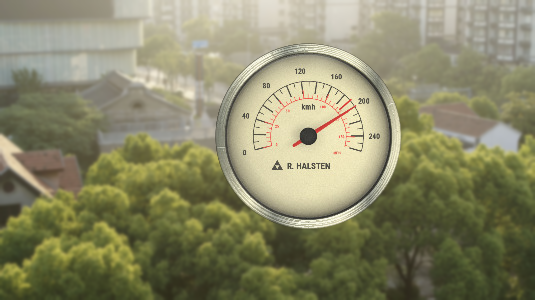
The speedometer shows **200** km/h
